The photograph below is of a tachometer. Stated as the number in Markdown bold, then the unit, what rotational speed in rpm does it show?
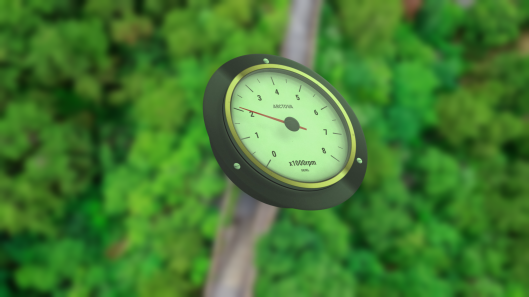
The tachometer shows **2000** rpm
